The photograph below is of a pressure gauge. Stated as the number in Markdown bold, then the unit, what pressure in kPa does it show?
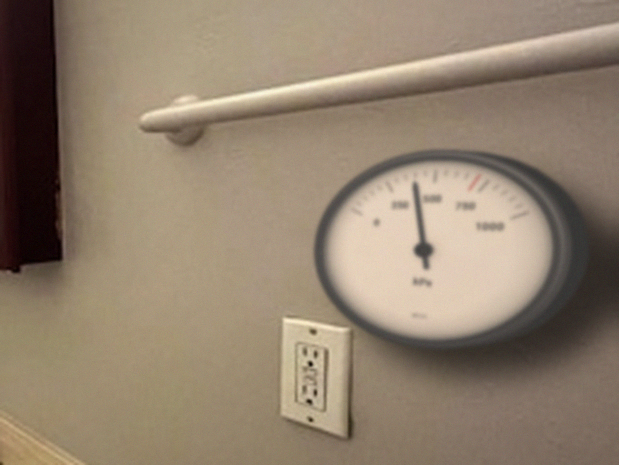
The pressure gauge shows **400** kPa
